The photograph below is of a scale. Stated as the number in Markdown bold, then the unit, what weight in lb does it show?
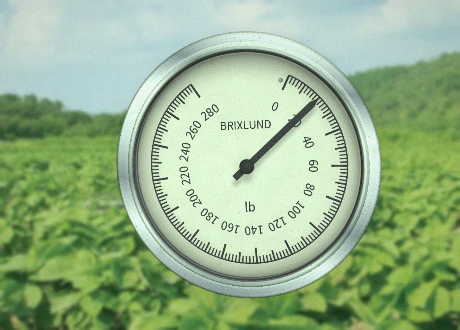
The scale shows **20** lb
